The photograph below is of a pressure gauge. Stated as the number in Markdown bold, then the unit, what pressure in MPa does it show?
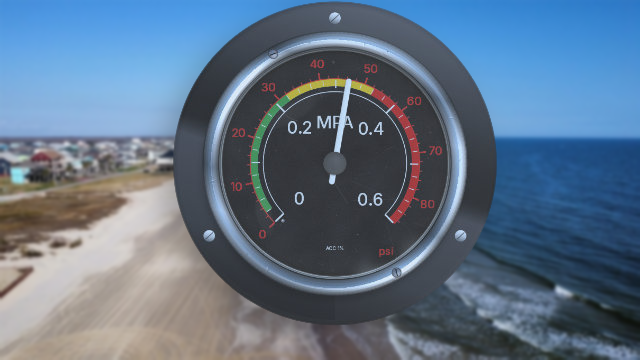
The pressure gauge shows **0.32** MPa
